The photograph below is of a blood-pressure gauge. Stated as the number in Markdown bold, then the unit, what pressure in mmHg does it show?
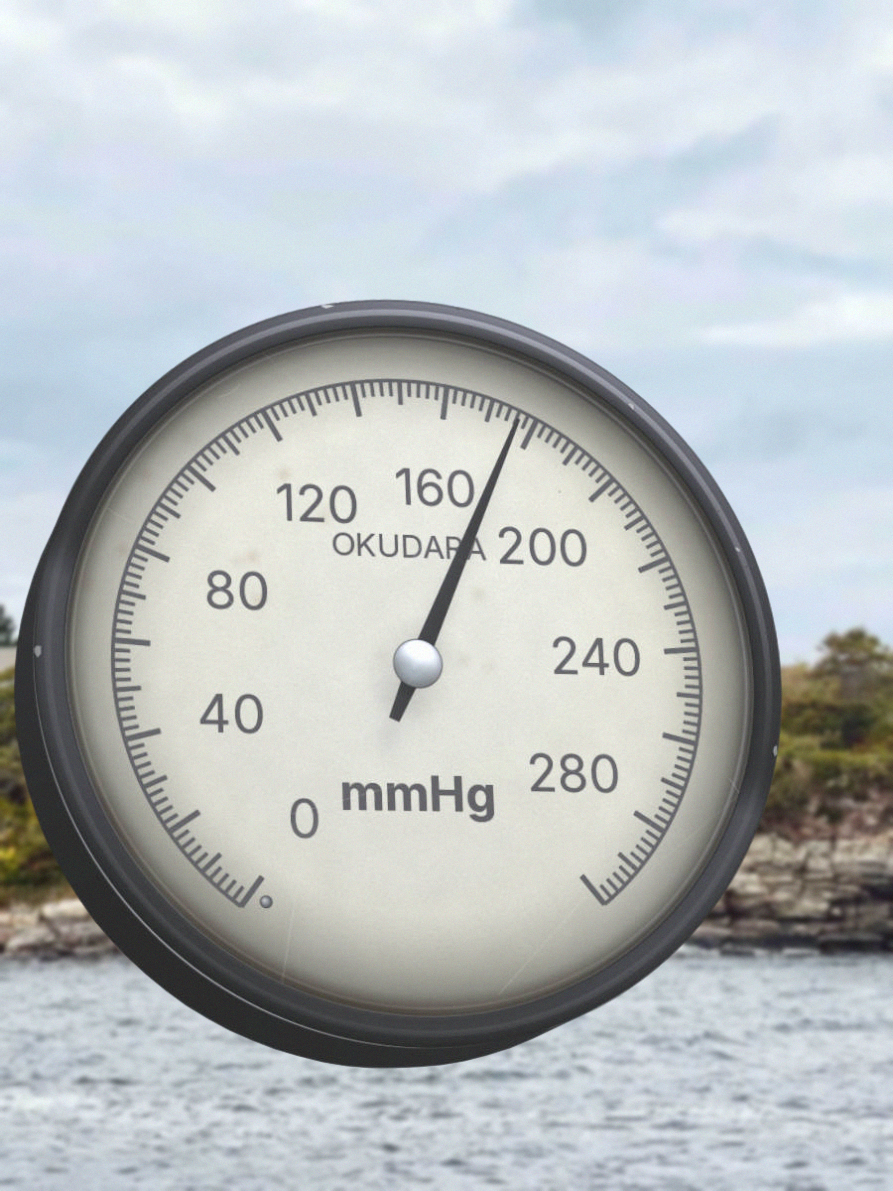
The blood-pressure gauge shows **176** mmHg
